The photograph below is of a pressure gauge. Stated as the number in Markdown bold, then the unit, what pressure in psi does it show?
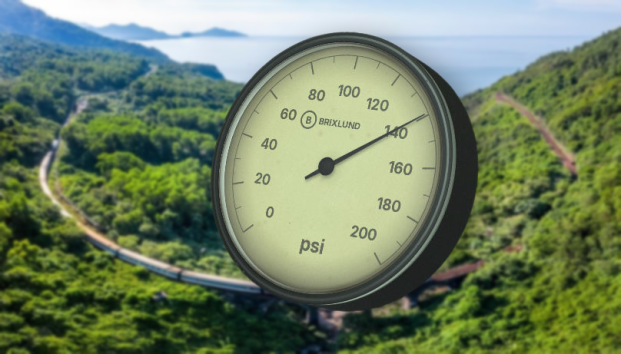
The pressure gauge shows **140** psi
